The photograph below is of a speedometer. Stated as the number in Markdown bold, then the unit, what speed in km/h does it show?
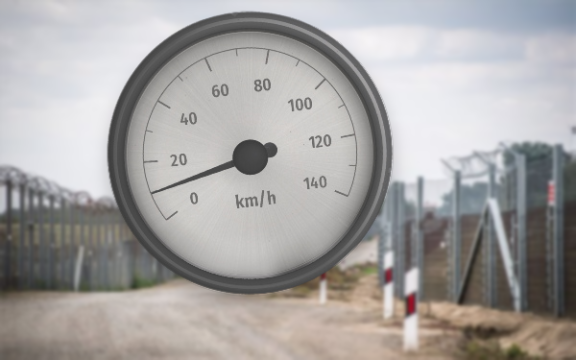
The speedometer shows **10** km/h
